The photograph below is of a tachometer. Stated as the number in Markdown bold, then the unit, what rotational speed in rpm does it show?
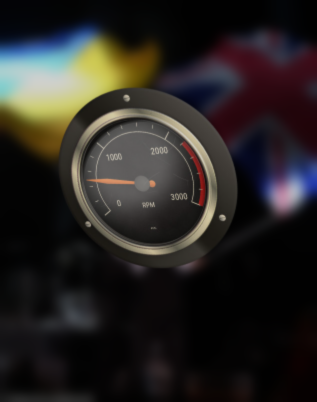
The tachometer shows **500** rpm
